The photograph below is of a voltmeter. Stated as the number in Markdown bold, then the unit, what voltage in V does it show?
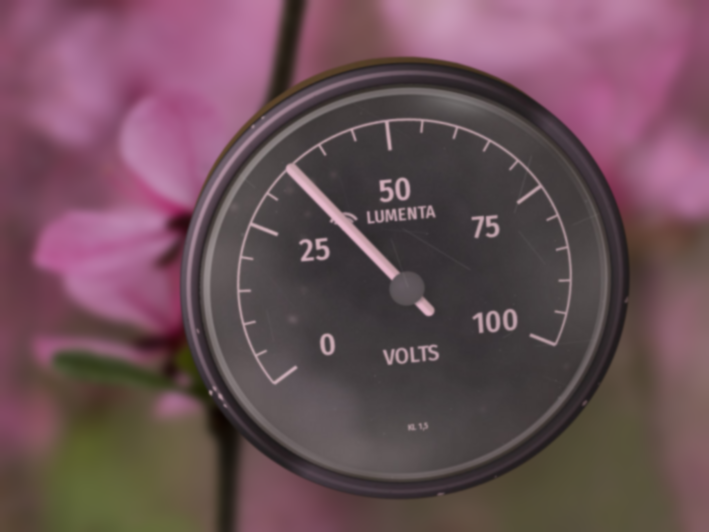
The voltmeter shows **35** V
